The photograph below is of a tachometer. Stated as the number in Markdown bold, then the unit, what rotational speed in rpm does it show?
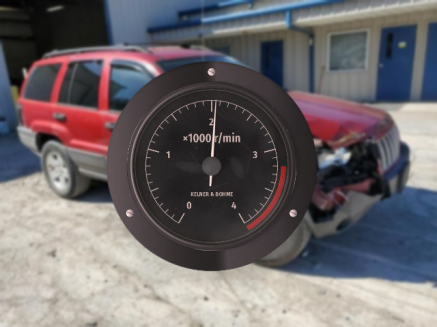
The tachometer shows **2050** rpm
